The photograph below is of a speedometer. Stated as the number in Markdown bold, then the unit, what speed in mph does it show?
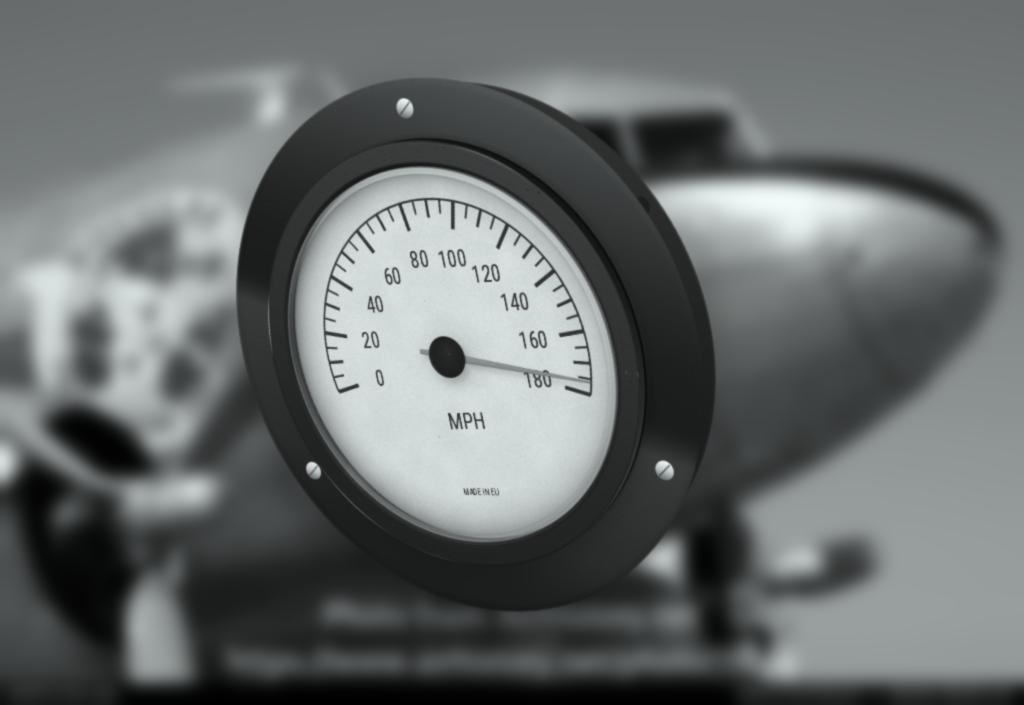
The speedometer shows **175** mph
